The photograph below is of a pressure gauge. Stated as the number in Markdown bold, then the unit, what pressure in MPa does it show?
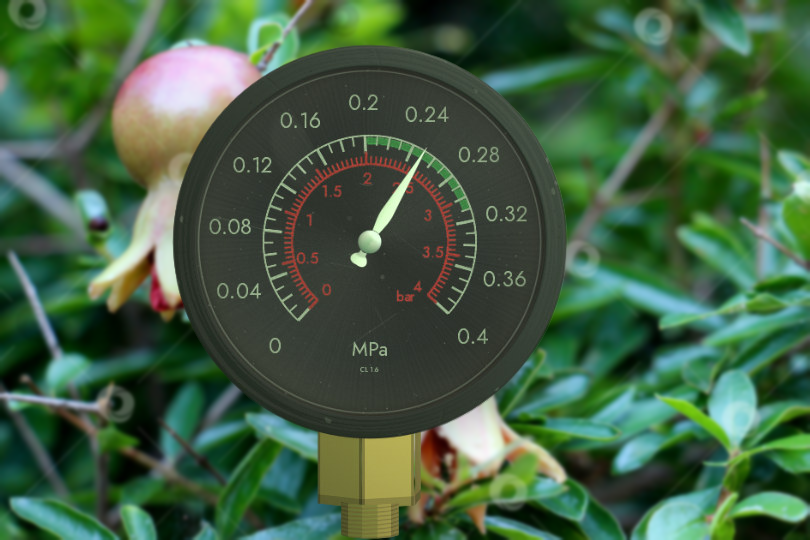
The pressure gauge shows **0.25** MPa
